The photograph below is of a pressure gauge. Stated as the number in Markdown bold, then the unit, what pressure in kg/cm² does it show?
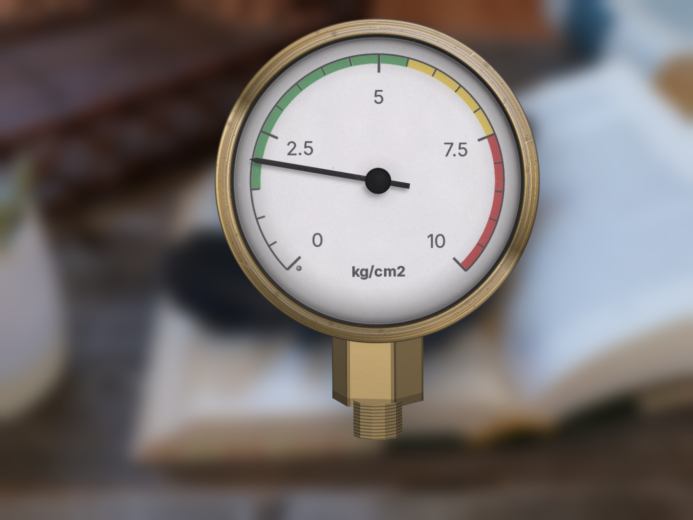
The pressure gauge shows **2** kg/cm²
